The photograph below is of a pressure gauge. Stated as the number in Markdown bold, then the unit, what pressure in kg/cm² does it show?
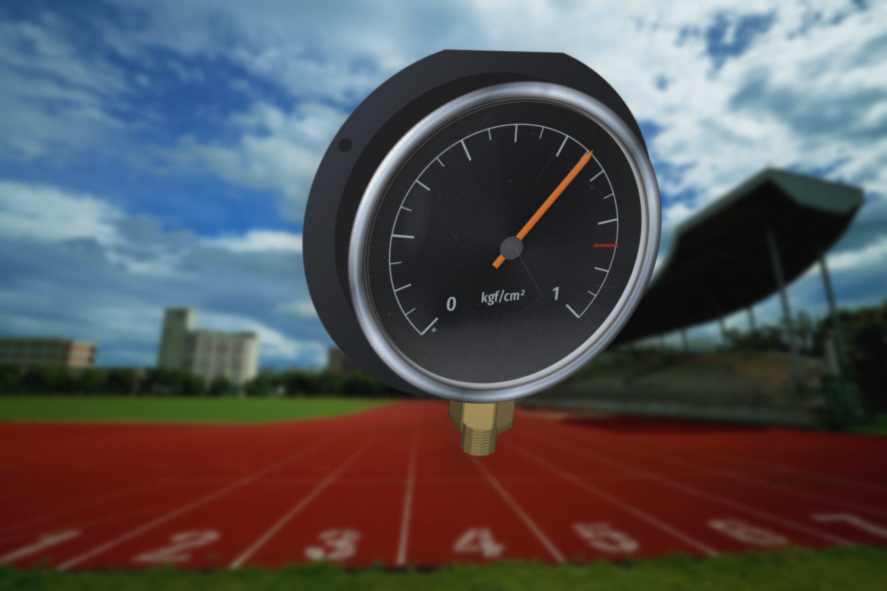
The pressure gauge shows **0.65** kg/cm²
